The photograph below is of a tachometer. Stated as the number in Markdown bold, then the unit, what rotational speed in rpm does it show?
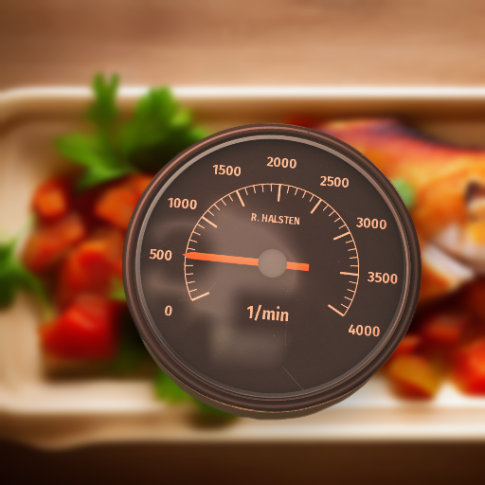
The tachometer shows **500** rpm
